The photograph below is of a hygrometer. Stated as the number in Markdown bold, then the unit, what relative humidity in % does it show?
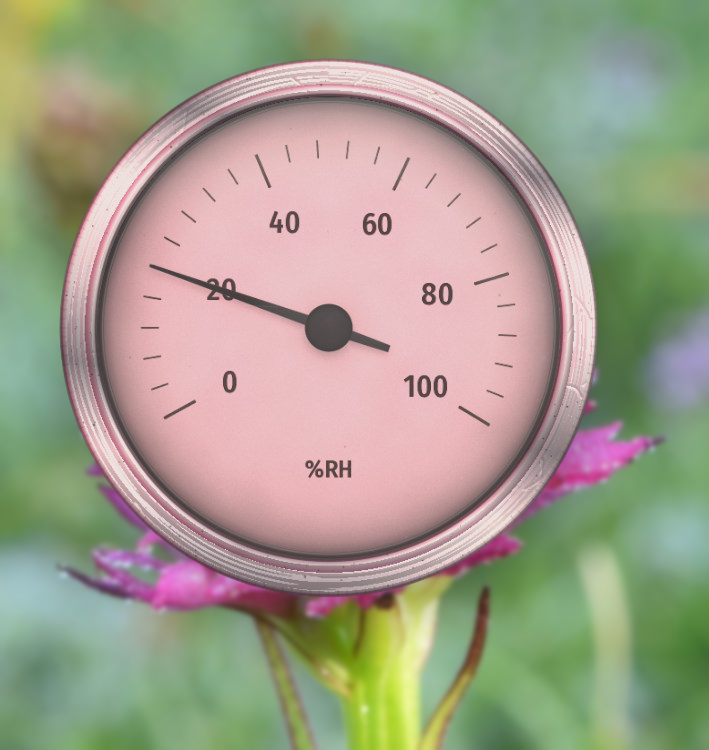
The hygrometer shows **20** %
